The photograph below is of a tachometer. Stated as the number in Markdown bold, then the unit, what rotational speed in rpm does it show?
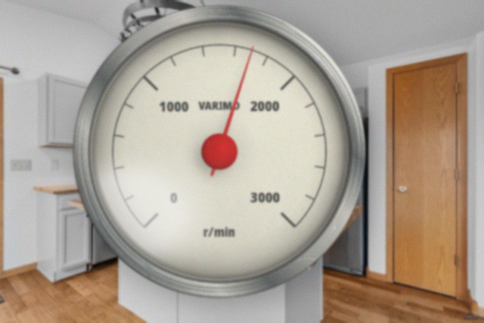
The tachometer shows **1700** rpm
